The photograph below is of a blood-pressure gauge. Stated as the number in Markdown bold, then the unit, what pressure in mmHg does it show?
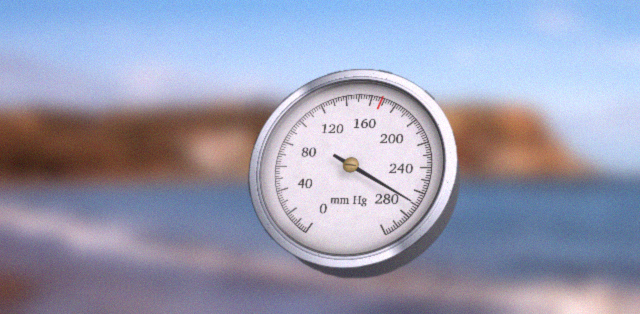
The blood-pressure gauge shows **270** mmHg
